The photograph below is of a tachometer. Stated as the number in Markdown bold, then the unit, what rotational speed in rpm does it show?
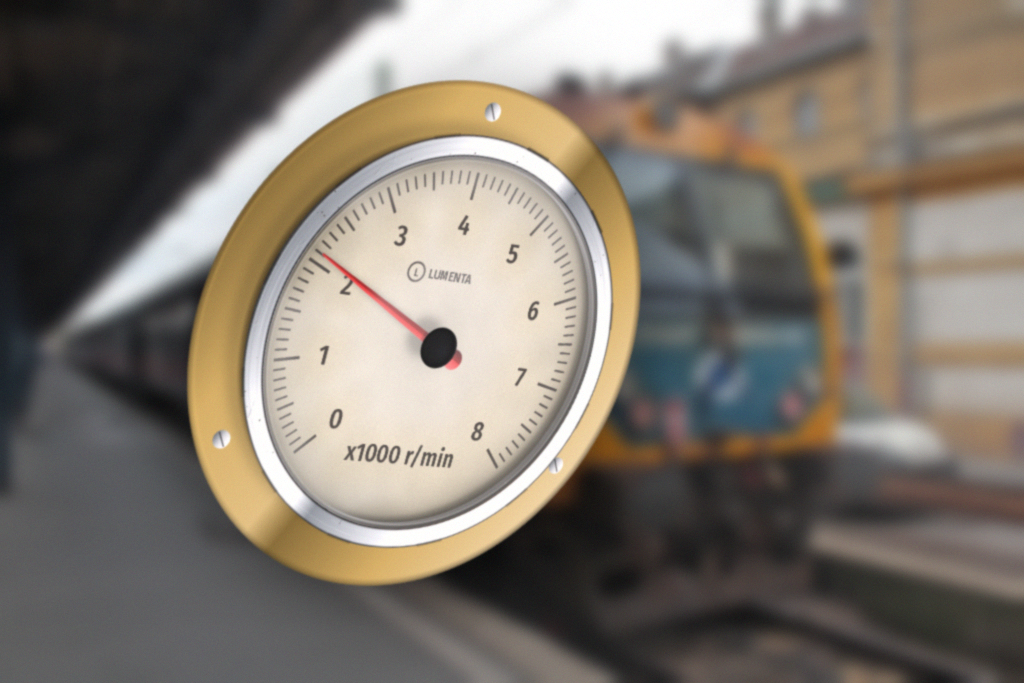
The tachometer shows **2100** rpm
